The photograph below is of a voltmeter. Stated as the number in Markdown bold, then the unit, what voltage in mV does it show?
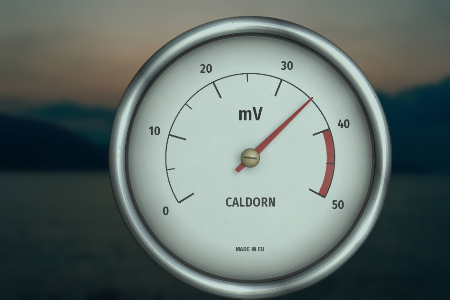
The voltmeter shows **35** mV
